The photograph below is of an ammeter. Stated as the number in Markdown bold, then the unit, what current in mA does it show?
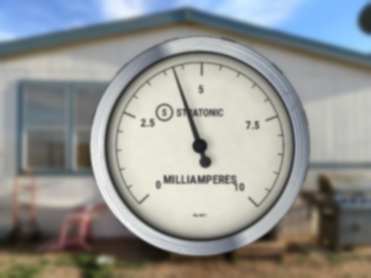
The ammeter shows **4.25** mA
